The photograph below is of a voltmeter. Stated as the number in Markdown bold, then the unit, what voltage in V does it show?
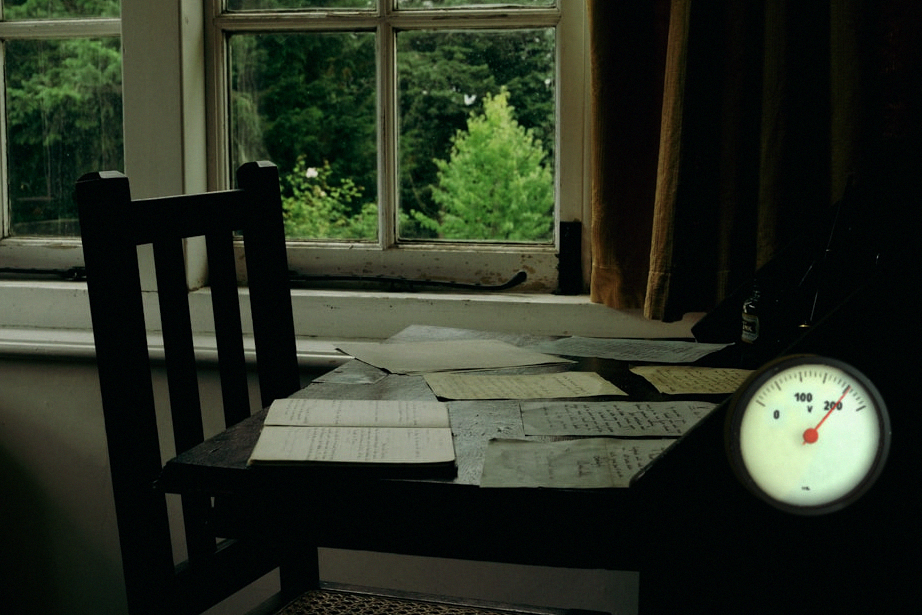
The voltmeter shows **200** V
